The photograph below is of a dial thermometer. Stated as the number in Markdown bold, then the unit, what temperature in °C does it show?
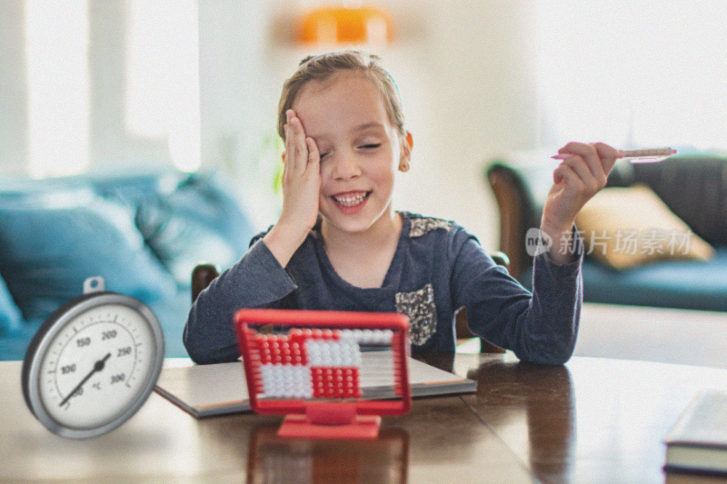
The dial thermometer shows **60** °C
